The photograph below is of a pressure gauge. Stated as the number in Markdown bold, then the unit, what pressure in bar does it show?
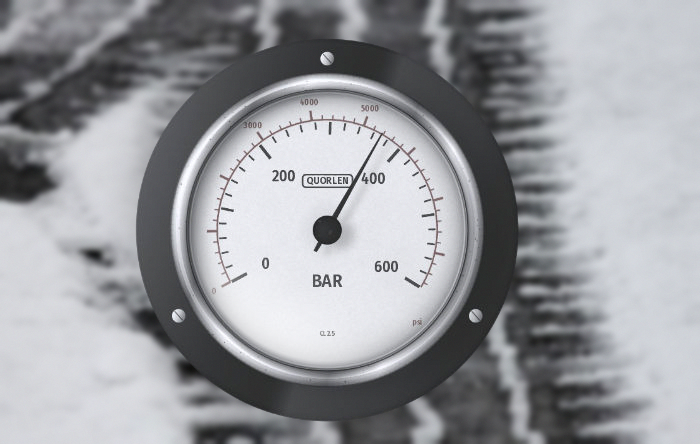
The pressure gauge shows **370** bar
